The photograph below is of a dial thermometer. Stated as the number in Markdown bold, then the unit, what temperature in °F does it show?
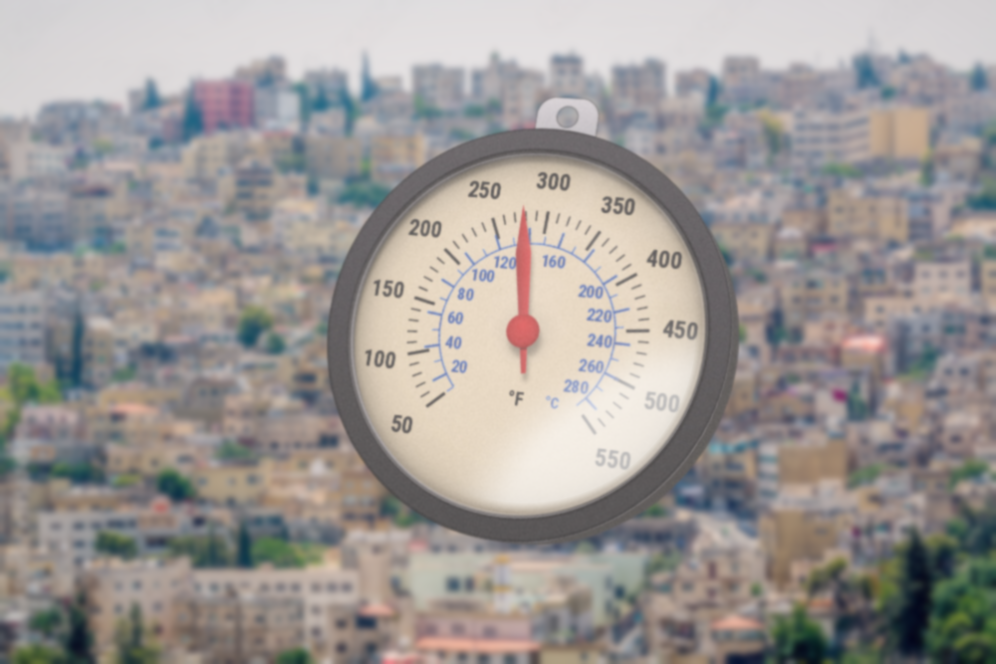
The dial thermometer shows **280** °F
